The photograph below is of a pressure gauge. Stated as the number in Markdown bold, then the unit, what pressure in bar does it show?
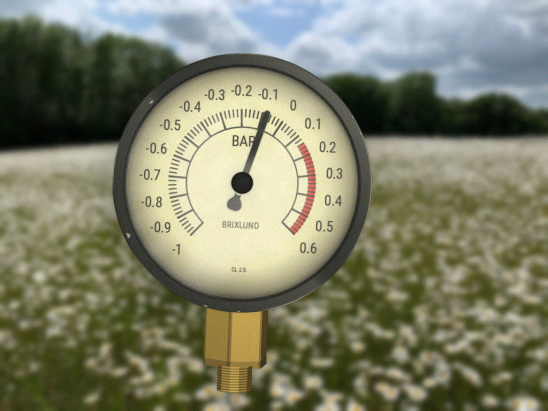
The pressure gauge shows **-0.08** bar
